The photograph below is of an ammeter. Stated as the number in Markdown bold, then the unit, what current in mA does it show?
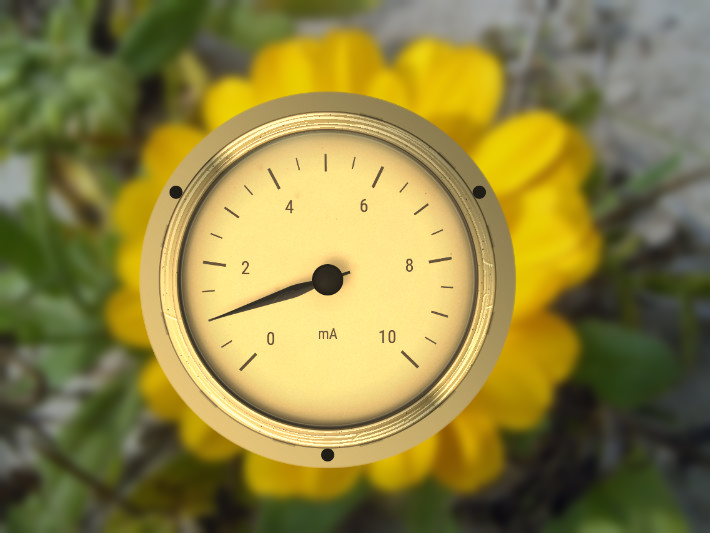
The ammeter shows **1** mA
